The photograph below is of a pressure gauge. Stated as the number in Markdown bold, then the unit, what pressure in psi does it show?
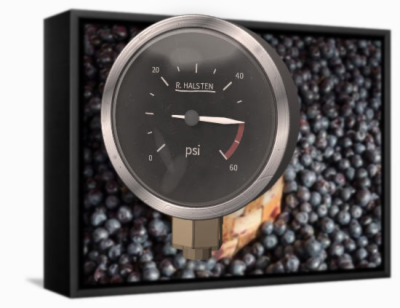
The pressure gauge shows **50** psi
